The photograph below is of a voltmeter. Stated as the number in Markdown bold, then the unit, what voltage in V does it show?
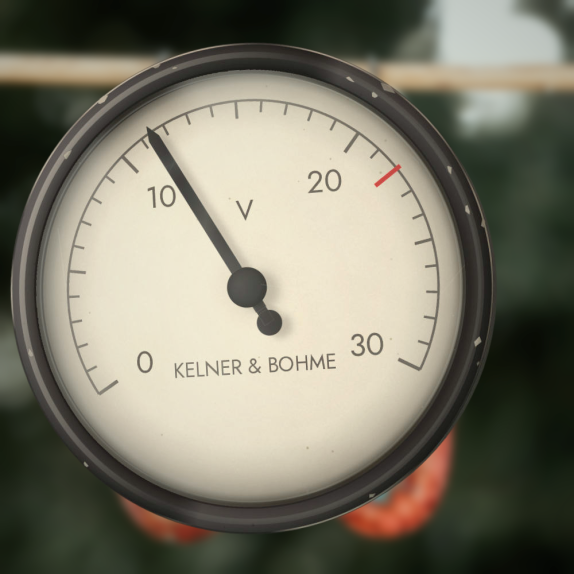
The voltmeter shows **11.5** V
